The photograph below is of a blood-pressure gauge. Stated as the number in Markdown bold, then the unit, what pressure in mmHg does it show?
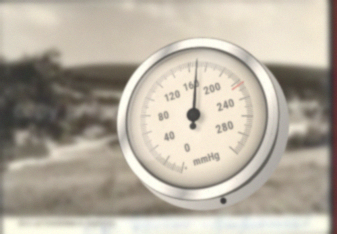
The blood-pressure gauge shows **170** mmHg
